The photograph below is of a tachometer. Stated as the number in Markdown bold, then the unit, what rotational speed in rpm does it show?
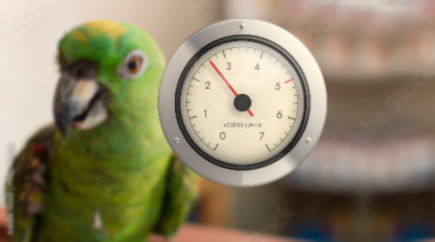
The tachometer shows **2600** rpm
